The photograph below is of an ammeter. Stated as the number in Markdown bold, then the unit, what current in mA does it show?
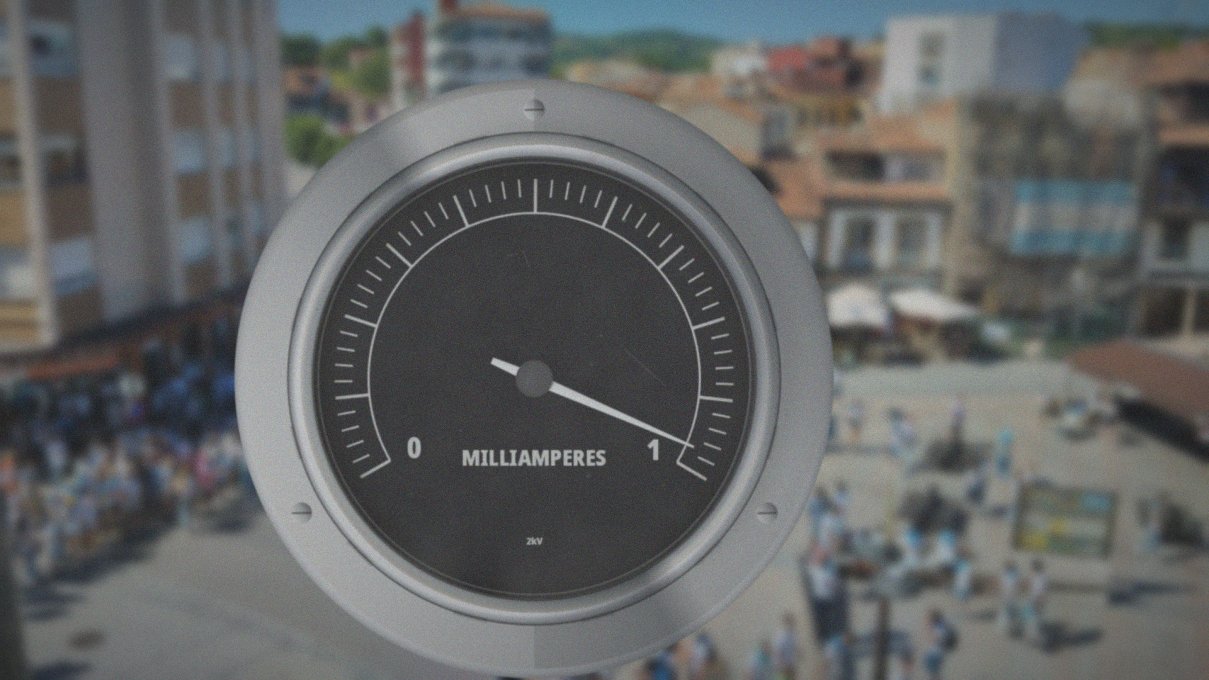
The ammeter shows **0.97** mA
